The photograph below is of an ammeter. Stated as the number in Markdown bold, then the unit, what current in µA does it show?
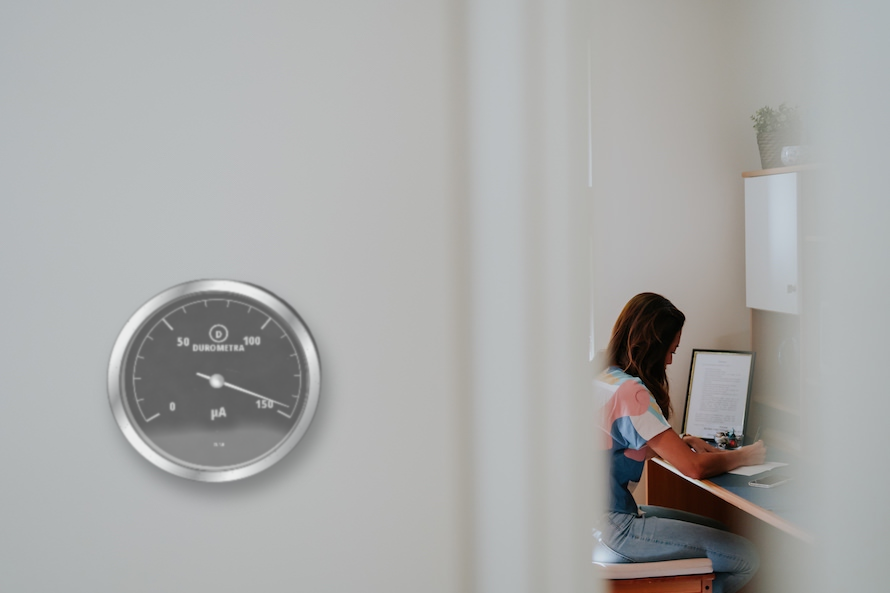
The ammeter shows **145** µA
